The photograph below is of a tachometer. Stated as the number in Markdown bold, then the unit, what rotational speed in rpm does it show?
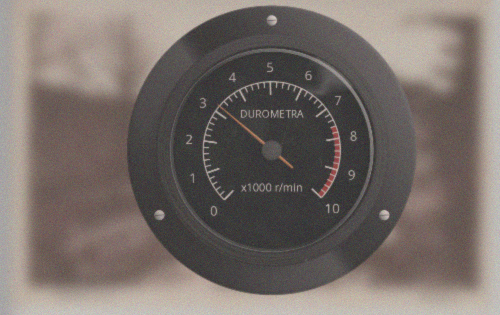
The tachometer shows **3200** rpm
